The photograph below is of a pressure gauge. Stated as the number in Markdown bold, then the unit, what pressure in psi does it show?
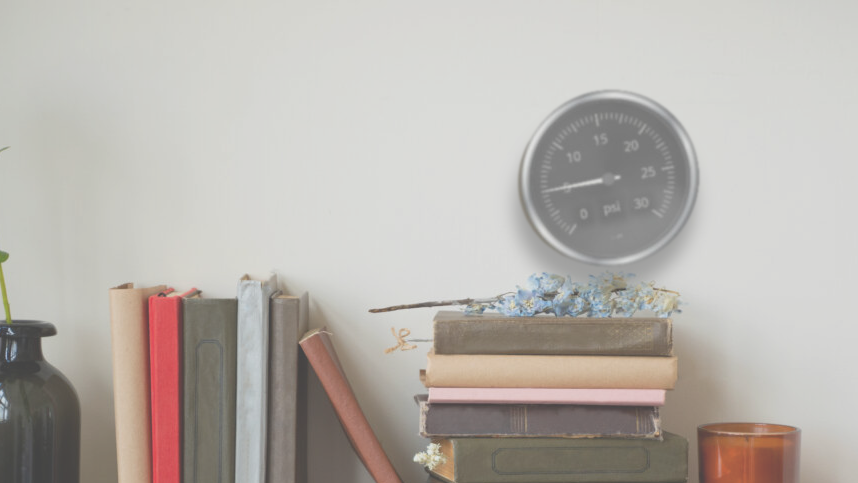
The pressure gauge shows **5** psi
